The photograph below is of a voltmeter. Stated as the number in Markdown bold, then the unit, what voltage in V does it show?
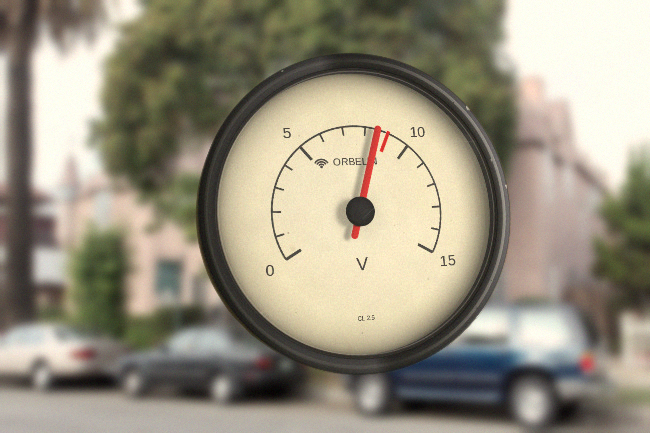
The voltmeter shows **8.5** V
